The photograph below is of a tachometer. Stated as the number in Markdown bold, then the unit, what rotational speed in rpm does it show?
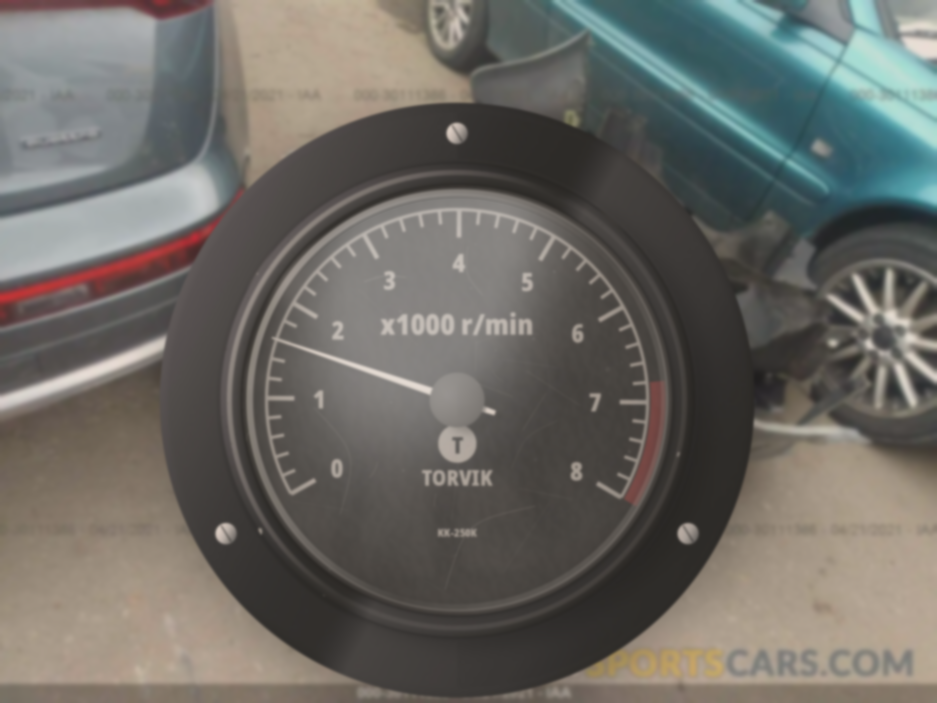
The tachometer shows **1600** rpm
